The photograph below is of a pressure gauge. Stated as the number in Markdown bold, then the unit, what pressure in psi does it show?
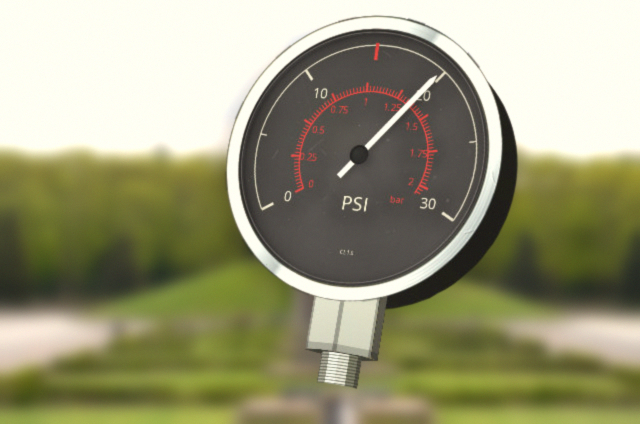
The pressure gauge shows **20** psi
